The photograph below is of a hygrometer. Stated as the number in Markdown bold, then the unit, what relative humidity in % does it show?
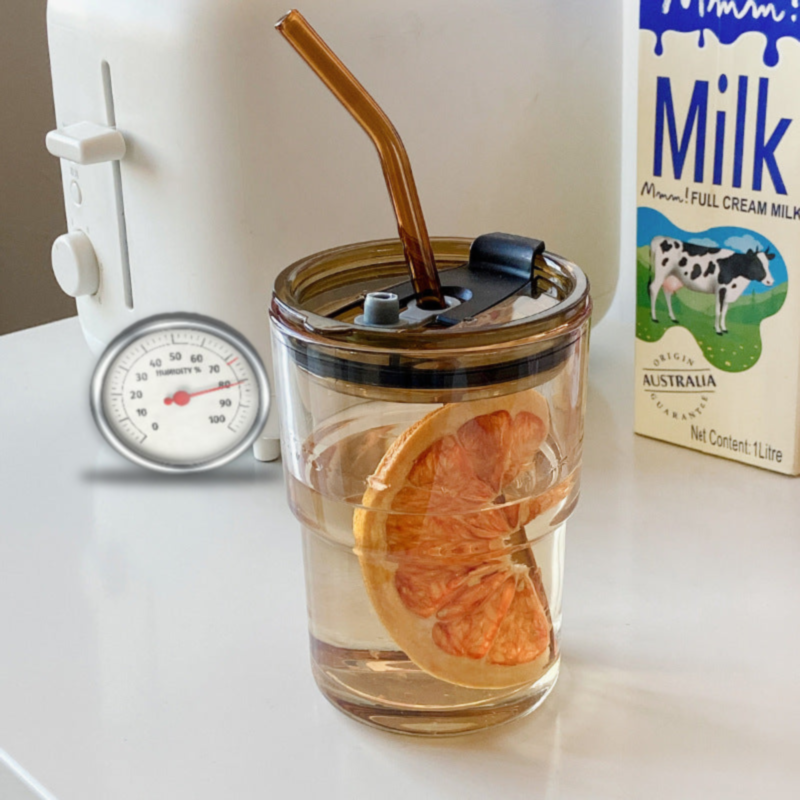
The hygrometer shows **80** %
